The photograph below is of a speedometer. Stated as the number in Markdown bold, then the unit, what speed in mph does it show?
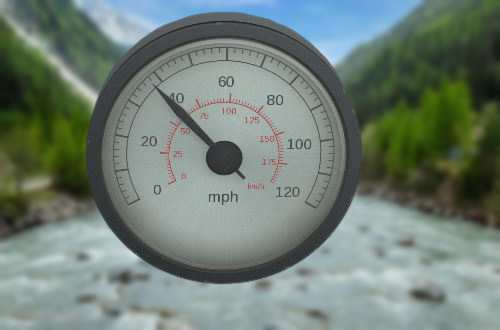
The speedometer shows **38** mph
